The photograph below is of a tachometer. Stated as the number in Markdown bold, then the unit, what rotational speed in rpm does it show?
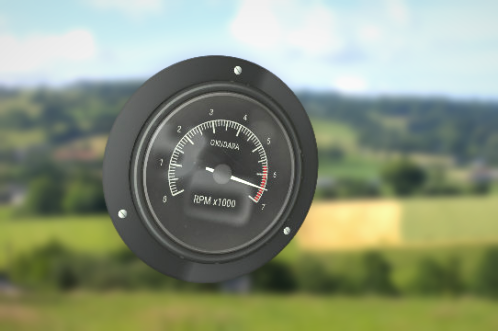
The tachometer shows **6500** rpm
